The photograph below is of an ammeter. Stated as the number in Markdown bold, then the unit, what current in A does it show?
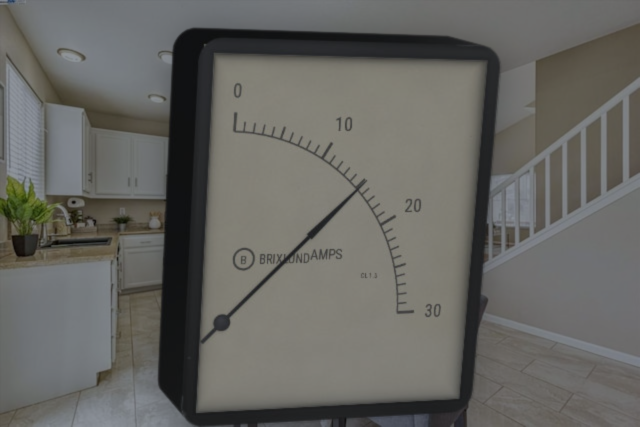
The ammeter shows **15** A
